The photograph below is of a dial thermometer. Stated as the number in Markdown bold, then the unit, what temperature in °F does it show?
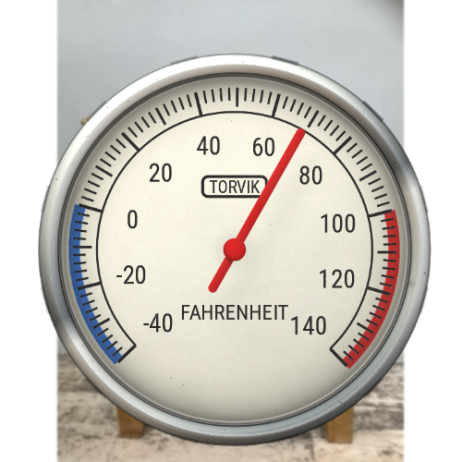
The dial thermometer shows **69** °F
